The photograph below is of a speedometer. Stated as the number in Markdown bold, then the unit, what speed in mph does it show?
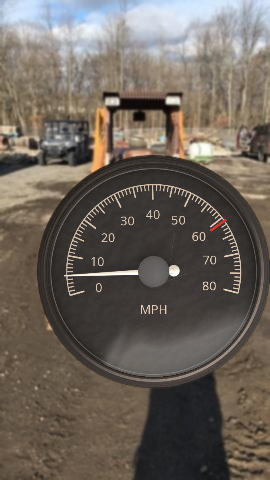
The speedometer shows **5** mph
